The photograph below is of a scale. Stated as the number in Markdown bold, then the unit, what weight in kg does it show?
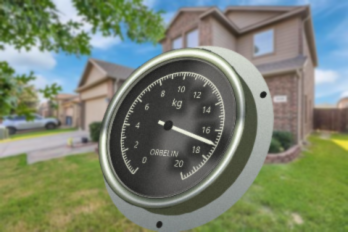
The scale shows **17** kg
